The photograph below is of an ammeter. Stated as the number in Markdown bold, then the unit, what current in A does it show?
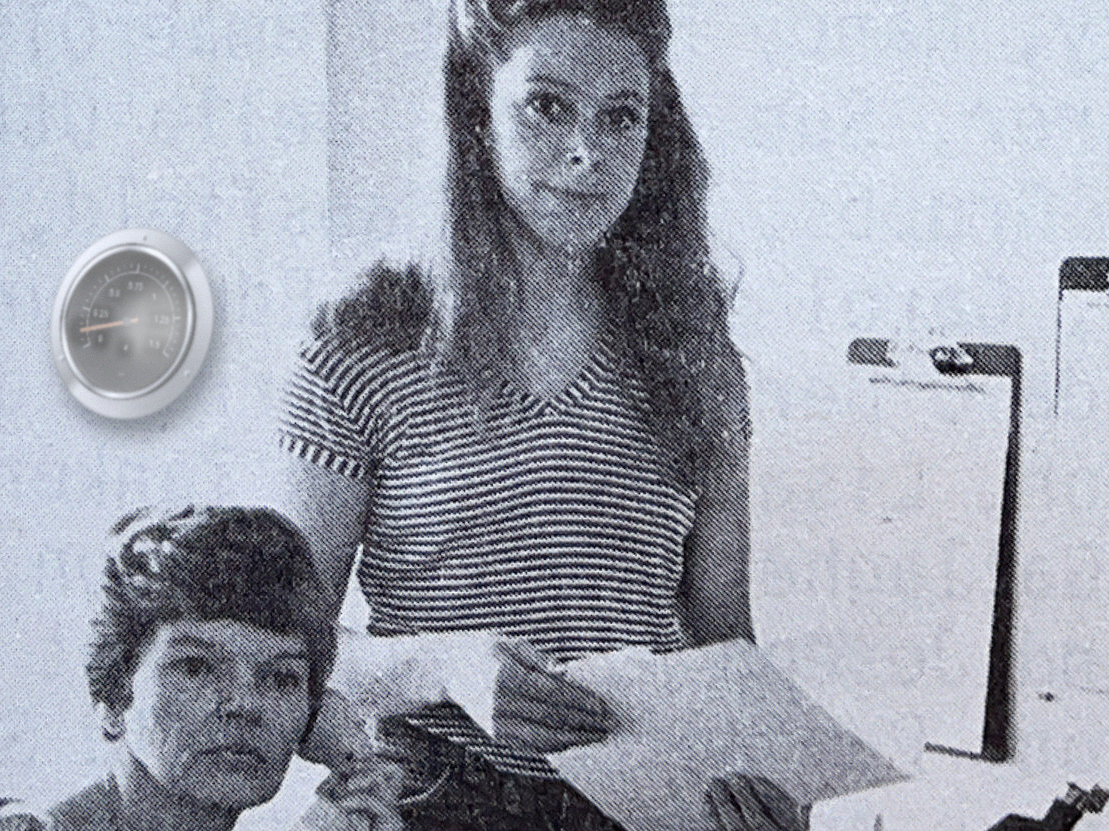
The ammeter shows **0.1** A
